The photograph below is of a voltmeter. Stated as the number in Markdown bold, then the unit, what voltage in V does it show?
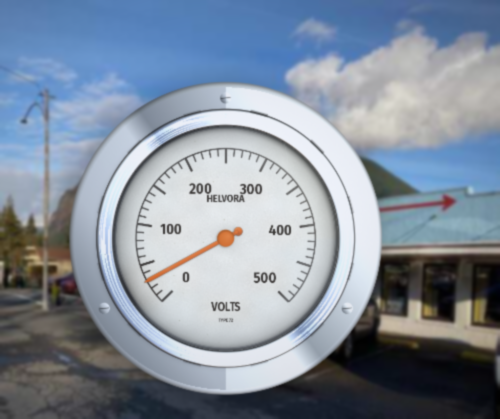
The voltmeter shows **30** V
